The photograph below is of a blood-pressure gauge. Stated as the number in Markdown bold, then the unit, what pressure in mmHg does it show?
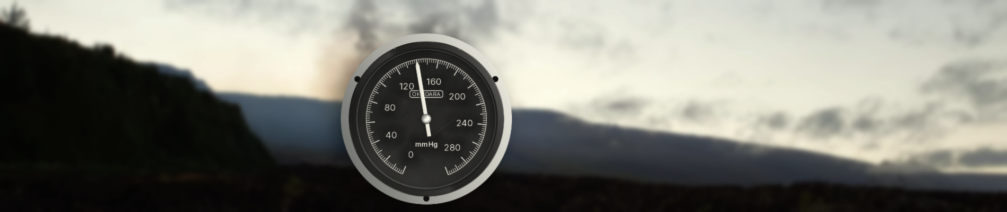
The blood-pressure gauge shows **140** mmHg
